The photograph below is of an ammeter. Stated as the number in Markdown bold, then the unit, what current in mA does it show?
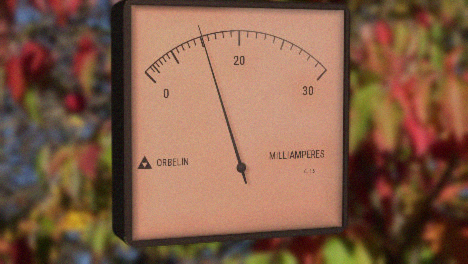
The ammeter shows **15** mA
